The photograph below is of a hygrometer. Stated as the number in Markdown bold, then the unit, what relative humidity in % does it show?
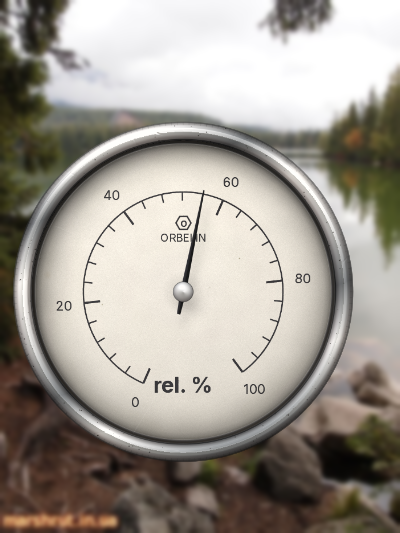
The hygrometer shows **56** %
